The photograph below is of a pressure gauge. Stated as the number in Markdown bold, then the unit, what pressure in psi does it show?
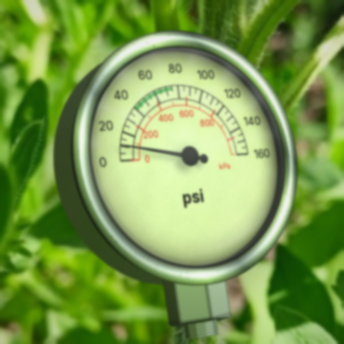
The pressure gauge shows **10** psi
